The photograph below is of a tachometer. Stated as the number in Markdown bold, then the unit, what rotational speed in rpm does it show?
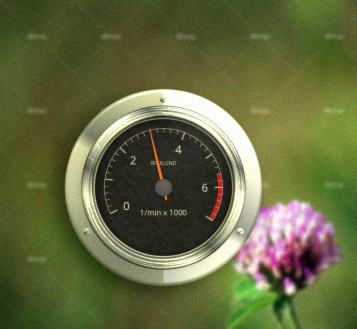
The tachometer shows **3000** rpm
